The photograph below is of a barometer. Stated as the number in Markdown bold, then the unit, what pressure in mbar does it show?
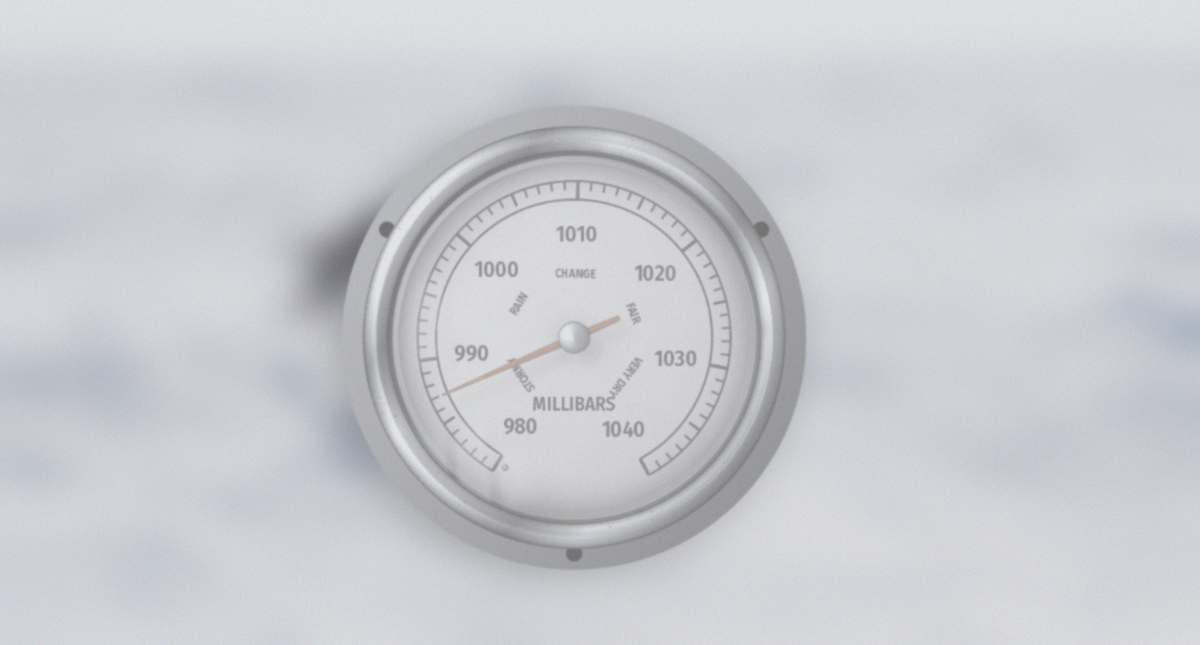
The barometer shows **987** mbar
